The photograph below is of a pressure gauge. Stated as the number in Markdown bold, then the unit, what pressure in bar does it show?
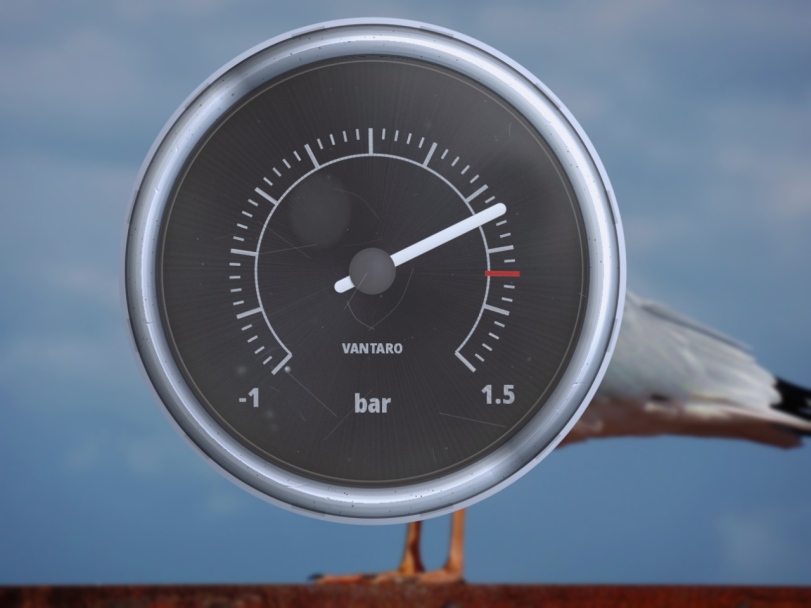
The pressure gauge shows **0.85** bar
